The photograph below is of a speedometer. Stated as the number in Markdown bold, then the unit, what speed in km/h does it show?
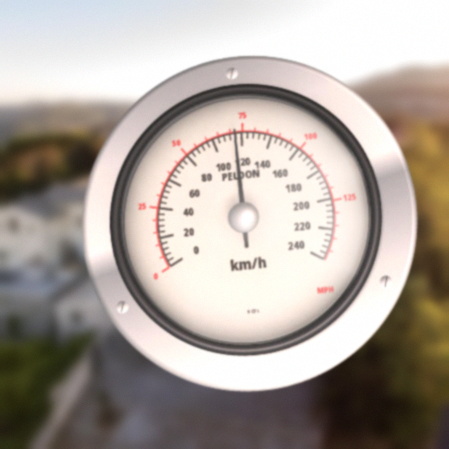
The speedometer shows **116** km/h
